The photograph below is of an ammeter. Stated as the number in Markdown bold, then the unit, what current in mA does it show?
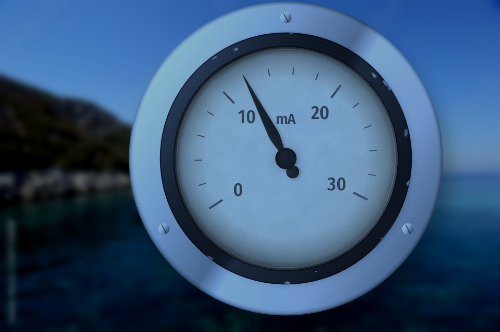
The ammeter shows **12** mA
